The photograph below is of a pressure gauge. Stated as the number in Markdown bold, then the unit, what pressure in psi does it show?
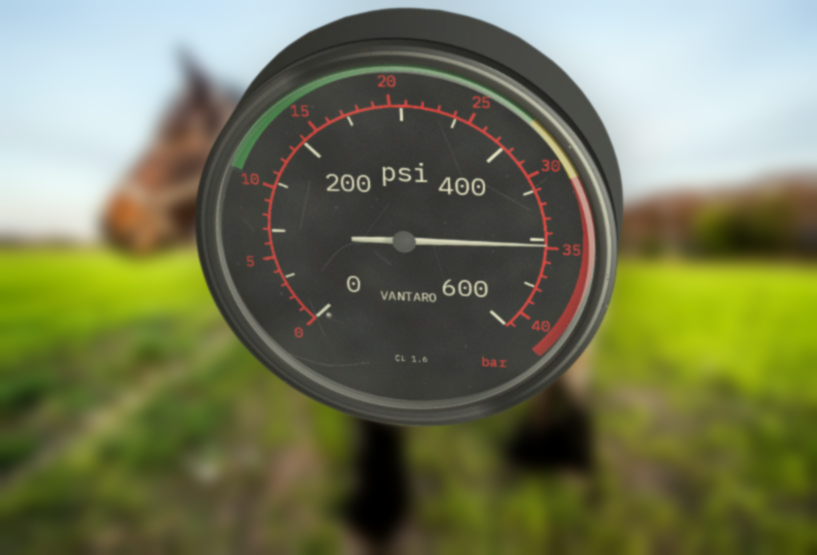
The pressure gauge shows **500** psi
